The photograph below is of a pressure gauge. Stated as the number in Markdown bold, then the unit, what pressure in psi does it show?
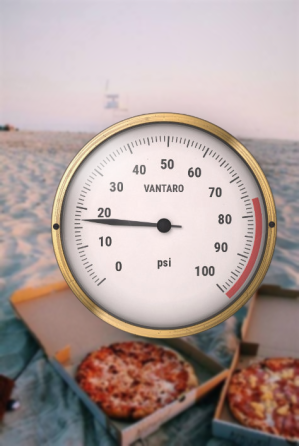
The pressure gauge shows **17** psi
